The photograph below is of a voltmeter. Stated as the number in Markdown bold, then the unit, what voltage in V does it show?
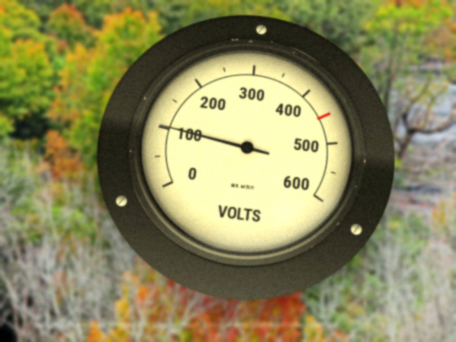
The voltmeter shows **100** V
